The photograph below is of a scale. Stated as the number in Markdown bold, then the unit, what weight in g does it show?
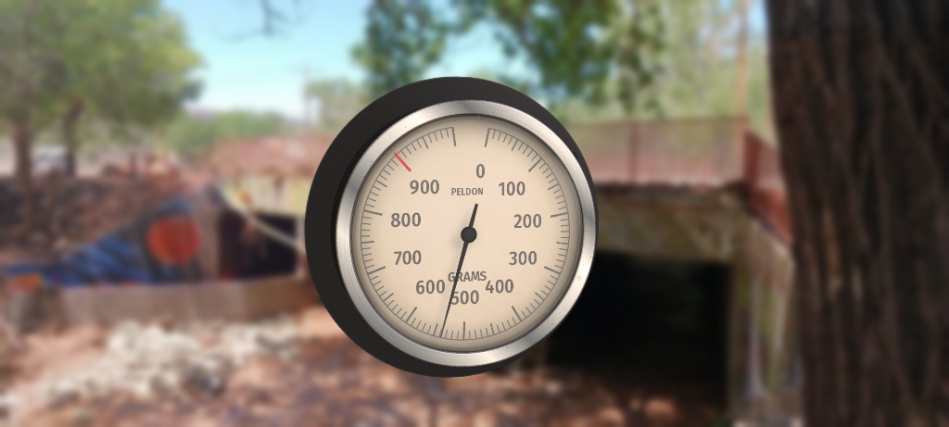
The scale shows **540** g
